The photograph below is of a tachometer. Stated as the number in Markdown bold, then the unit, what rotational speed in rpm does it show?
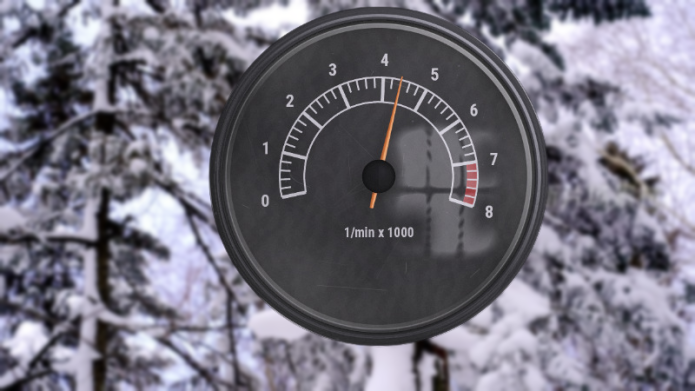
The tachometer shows **4400** rpm
